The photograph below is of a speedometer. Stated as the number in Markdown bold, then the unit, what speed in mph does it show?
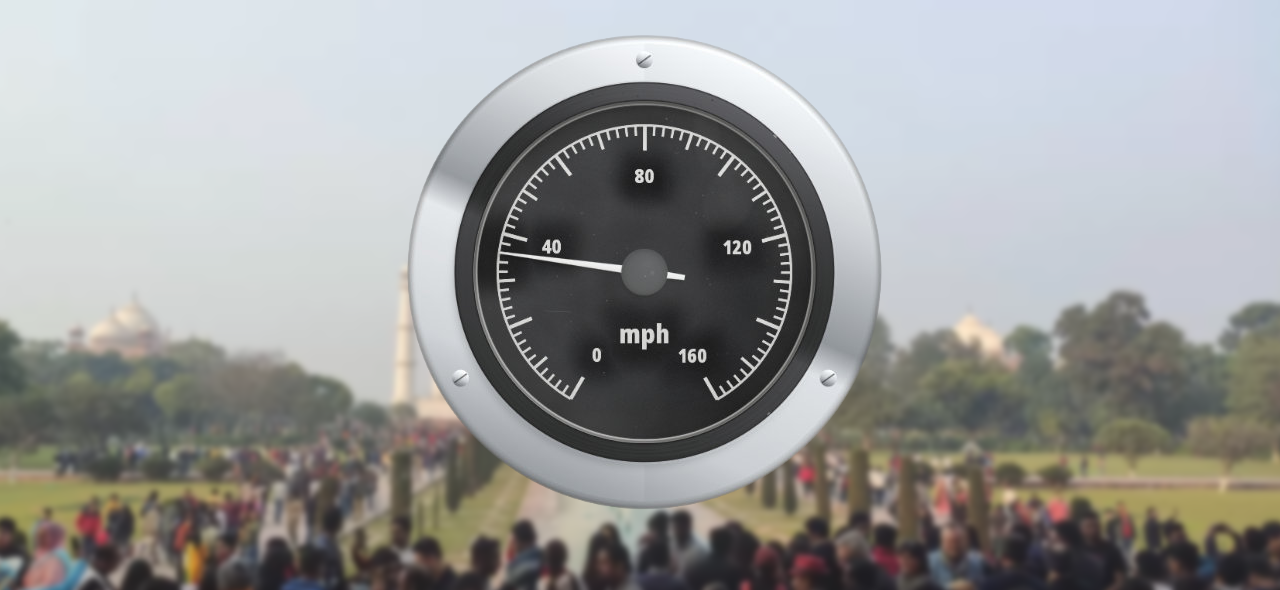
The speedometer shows **36** mph
